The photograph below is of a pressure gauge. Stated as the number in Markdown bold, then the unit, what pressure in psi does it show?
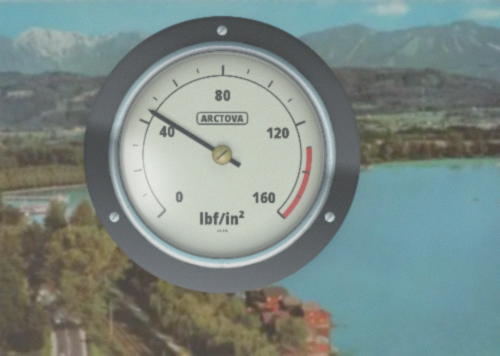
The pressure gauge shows **45** psi
